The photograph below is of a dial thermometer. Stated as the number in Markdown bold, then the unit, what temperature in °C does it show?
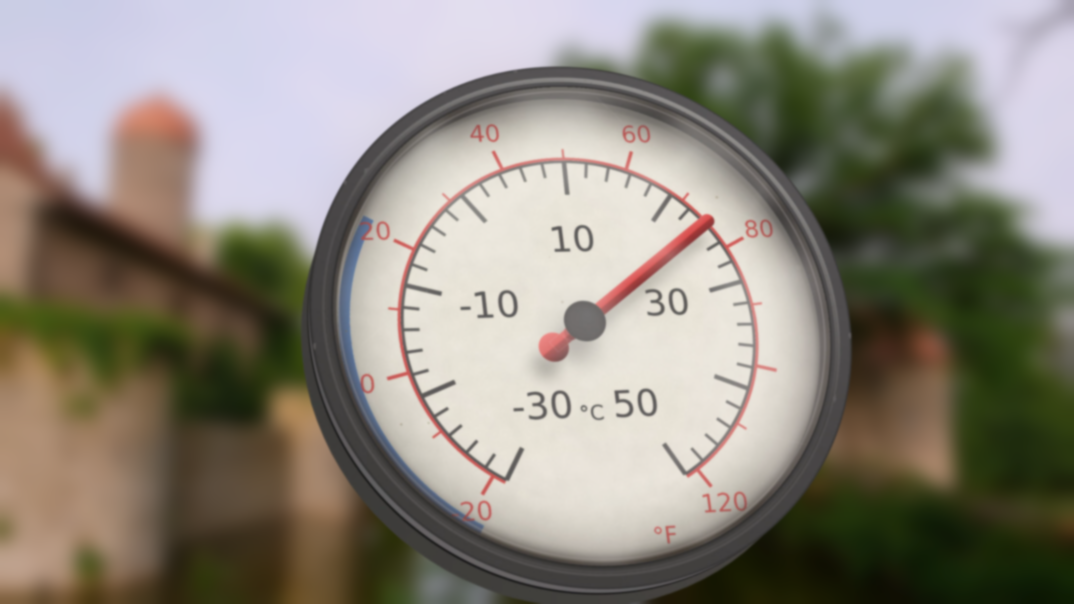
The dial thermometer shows **24** °C
